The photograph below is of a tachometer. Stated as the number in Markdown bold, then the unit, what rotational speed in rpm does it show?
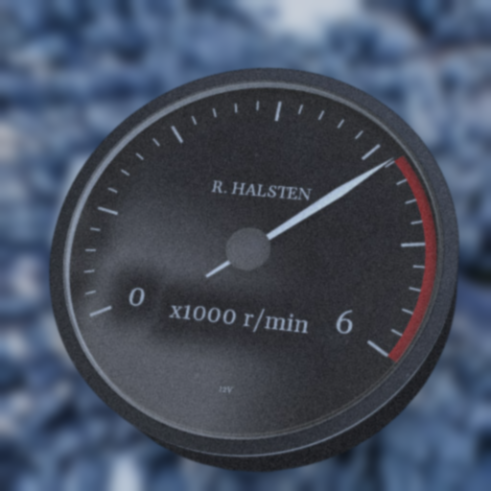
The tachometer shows **4200** rpm
